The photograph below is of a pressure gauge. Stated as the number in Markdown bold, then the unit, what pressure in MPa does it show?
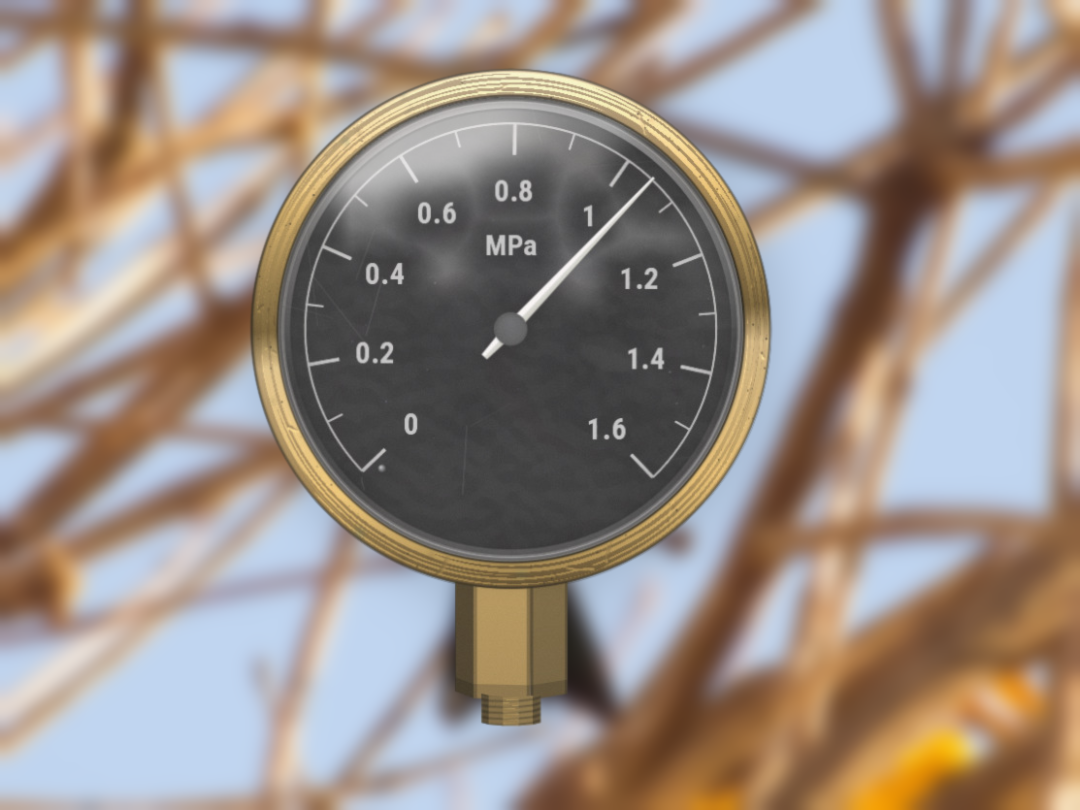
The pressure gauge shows **1.05** MPa
